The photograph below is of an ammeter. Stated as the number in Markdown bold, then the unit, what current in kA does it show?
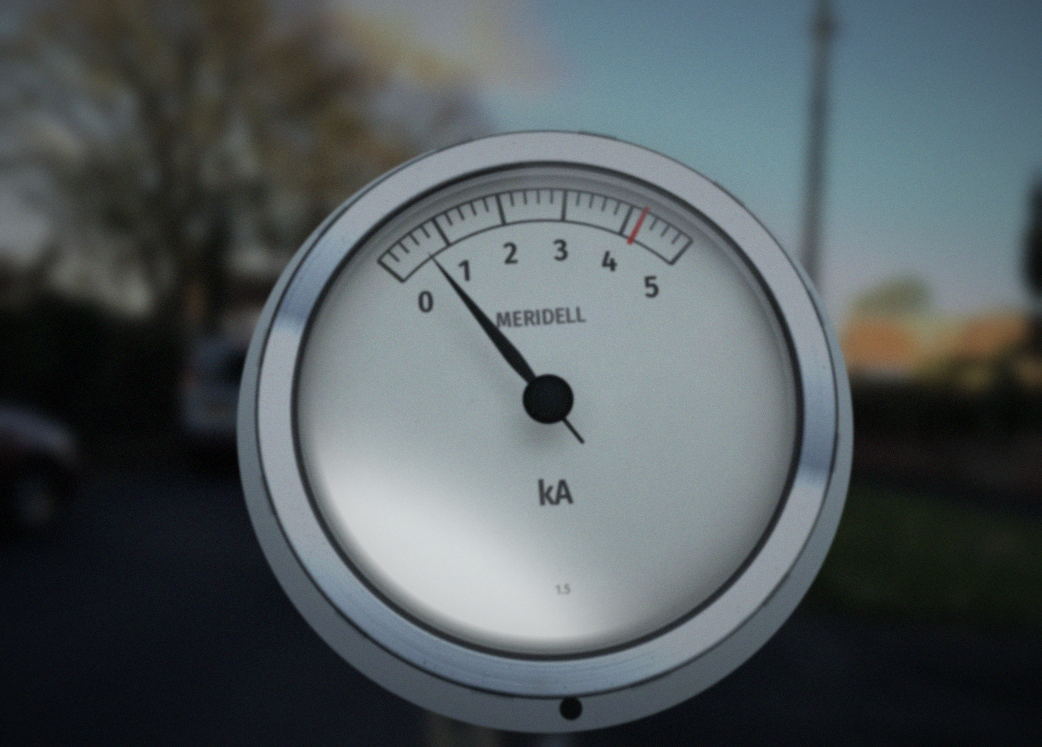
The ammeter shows **0.6** kA
